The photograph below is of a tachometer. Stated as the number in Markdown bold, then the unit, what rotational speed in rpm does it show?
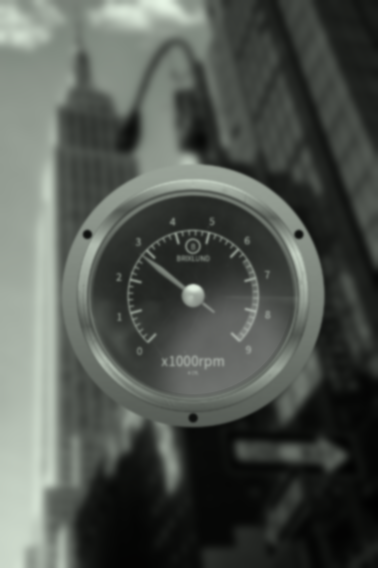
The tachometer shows **2800** rpm
